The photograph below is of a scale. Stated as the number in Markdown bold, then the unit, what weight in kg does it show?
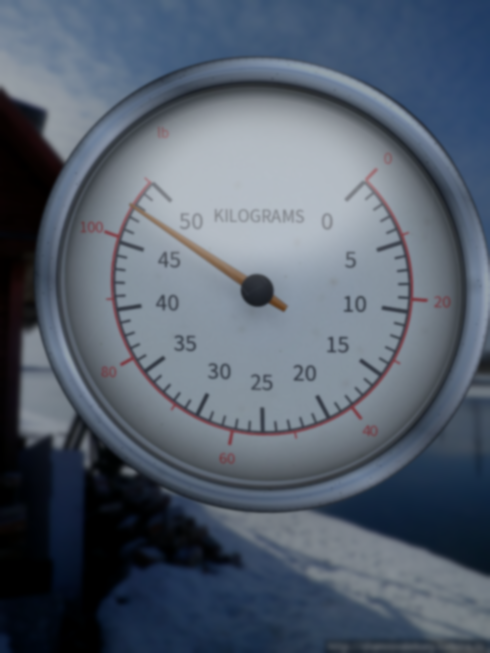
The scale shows **48** kg
